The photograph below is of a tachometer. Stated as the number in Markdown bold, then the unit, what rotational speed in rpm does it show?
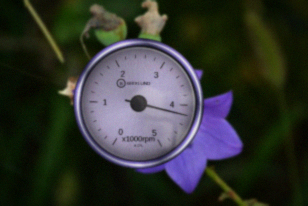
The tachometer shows **4200** rpm
